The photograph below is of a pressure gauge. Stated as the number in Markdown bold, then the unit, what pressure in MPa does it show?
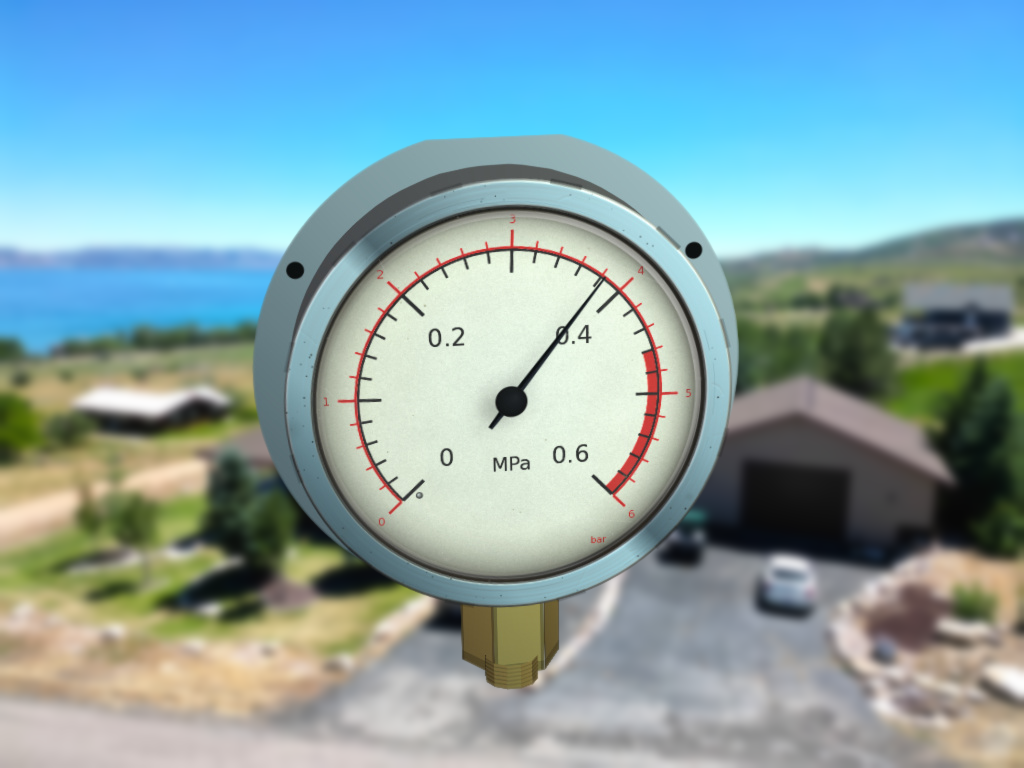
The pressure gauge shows **0.38** MPa
